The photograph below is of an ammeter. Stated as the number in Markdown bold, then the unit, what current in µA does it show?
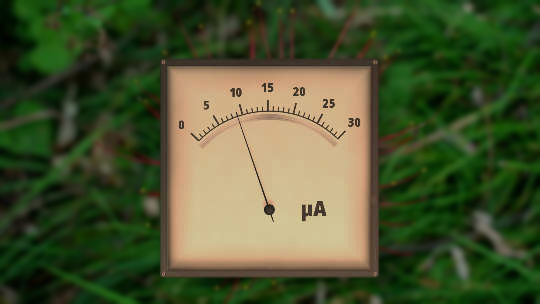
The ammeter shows **9** µA
